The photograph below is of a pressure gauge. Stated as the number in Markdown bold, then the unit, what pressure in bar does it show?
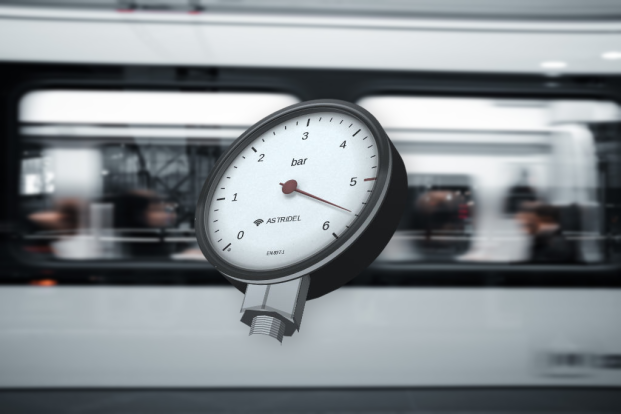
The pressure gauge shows **5.6** bar
